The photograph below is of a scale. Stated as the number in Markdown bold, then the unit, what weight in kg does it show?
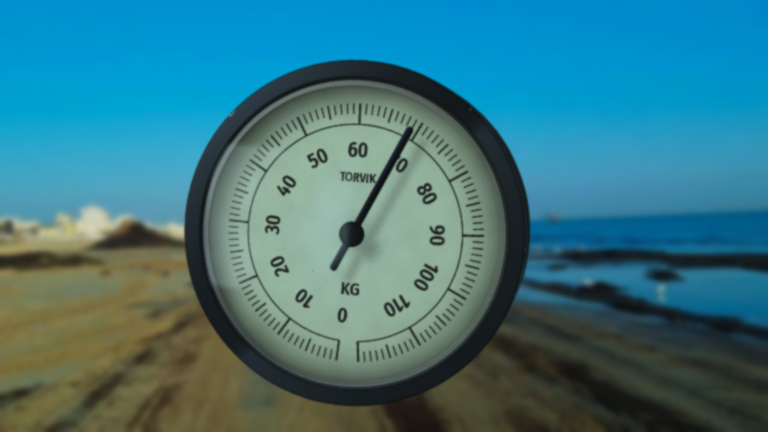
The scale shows **69** kg
